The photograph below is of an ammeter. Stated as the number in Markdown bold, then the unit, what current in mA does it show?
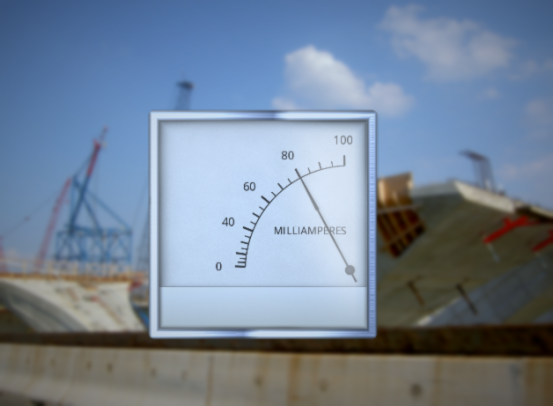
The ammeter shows **80** mA
